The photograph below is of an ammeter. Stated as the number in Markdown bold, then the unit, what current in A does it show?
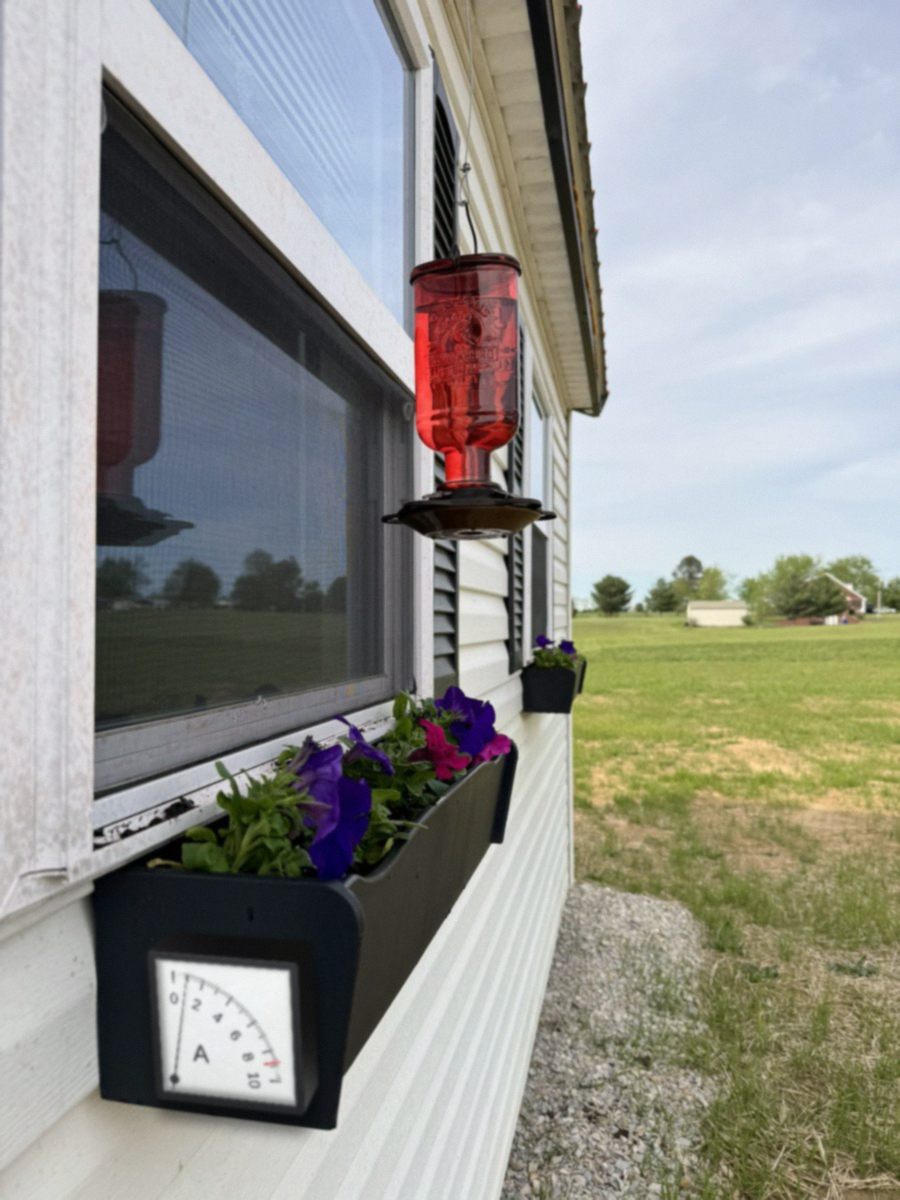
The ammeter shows **1** A
